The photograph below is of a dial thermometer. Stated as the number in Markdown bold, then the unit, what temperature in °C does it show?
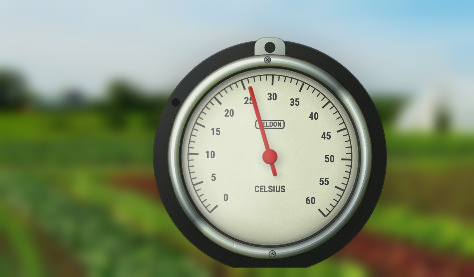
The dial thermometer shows **26** °C
